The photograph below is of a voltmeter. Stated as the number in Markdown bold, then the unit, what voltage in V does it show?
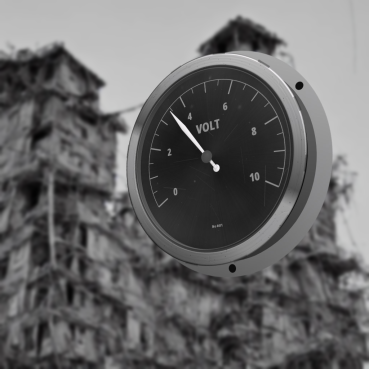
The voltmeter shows **3.5** V
